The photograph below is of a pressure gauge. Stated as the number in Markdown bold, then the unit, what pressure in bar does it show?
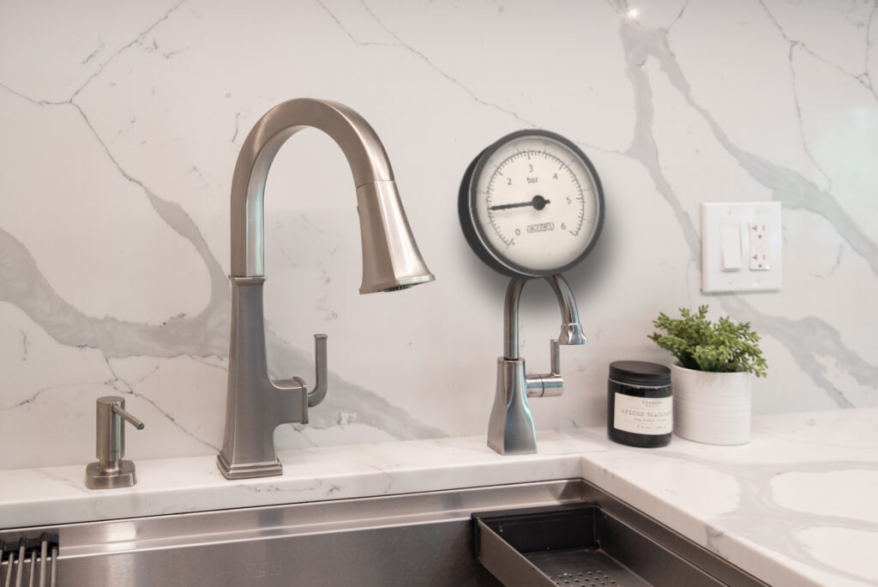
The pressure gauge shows **1** bar
